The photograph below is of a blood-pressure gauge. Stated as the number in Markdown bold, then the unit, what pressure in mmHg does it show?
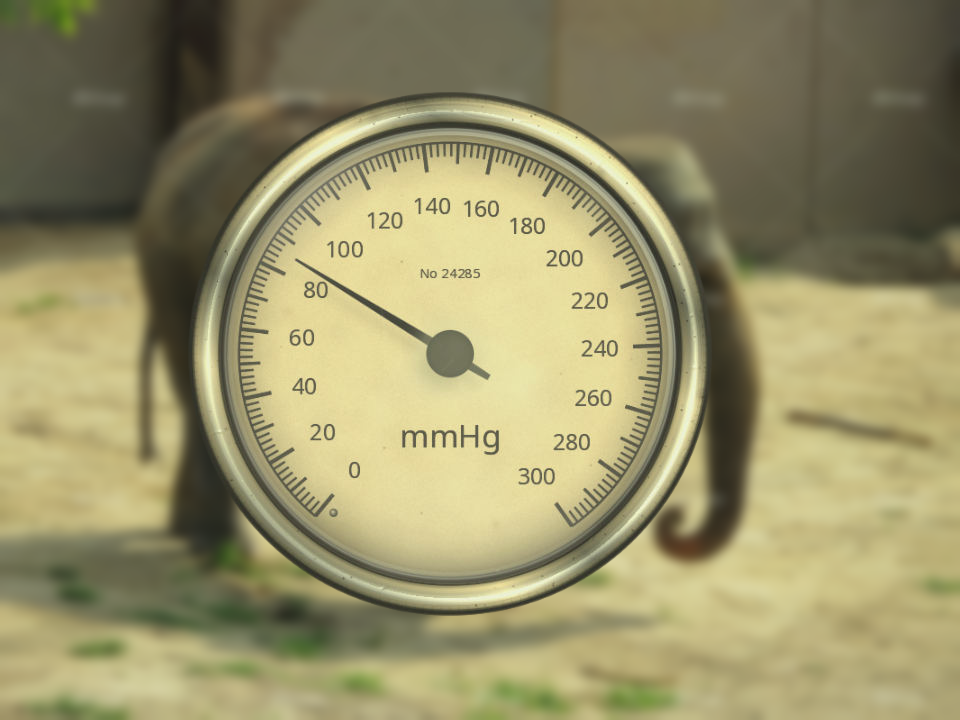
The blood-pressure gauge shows **86** mmHg
